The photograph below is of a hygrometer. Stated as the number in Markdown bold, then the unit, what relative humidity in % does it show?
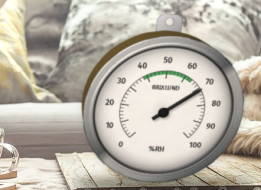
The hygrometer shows **70** %
